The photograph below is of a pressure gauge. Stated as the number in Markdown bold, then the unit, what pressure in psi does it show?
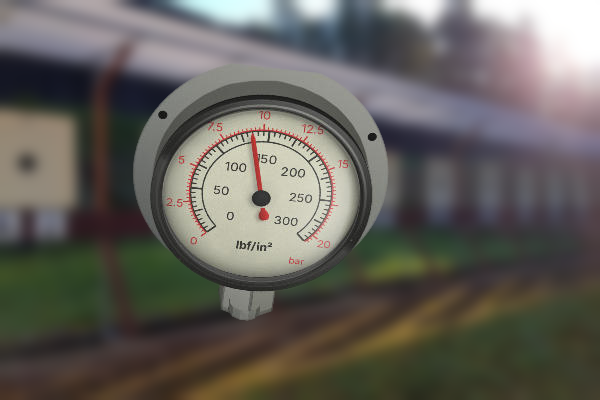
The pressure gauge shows **135** psi
